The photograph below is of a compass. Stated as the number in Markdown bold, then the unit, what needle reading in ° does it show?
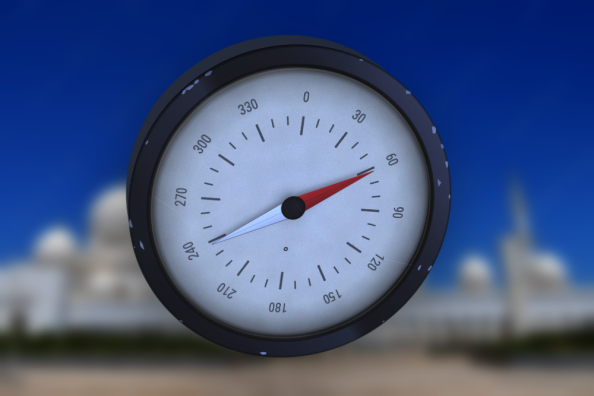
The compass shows **60** °
